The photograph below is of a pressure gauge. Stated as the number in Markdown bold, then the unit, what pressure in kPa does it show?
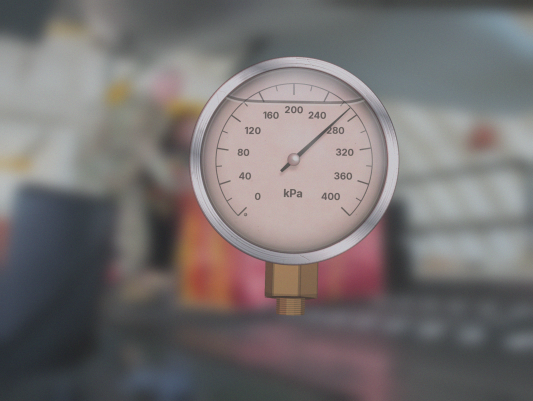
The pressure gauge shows **270** kPa
